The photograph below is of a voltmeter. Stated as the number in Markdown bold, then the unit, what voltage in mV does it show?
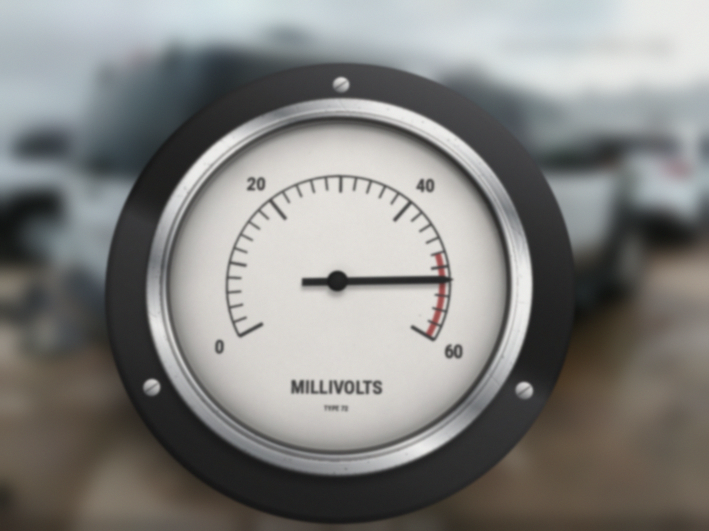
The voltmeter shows **52** mV
